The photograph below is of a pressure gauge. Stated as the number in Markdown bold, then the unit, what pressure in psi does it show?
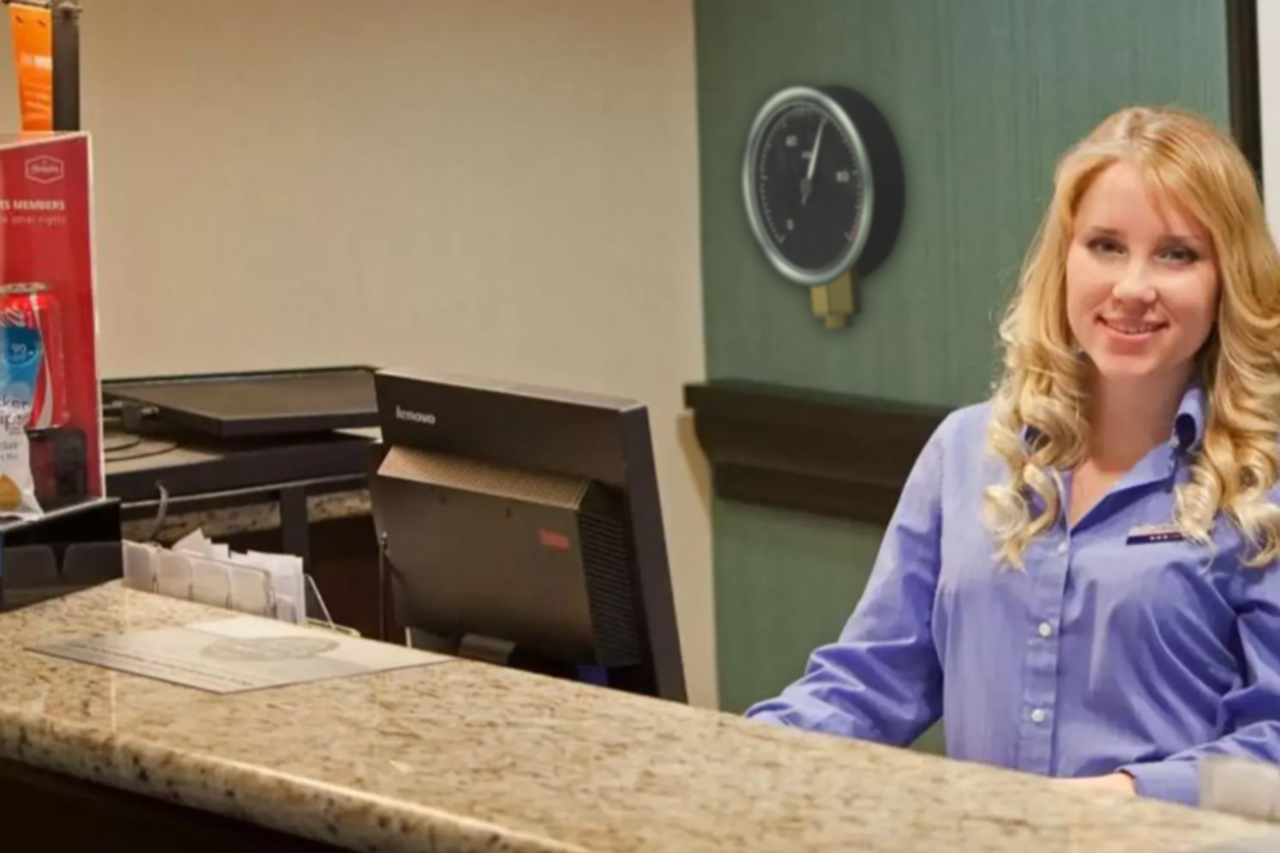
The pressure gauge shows **60** psi
